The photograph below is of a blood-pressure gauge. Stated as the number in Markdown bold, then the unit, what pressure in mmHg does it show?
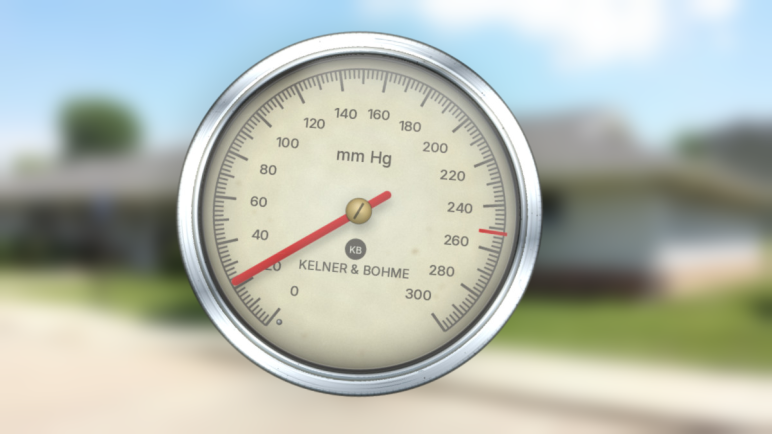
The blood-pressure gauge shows **22** mmHg
